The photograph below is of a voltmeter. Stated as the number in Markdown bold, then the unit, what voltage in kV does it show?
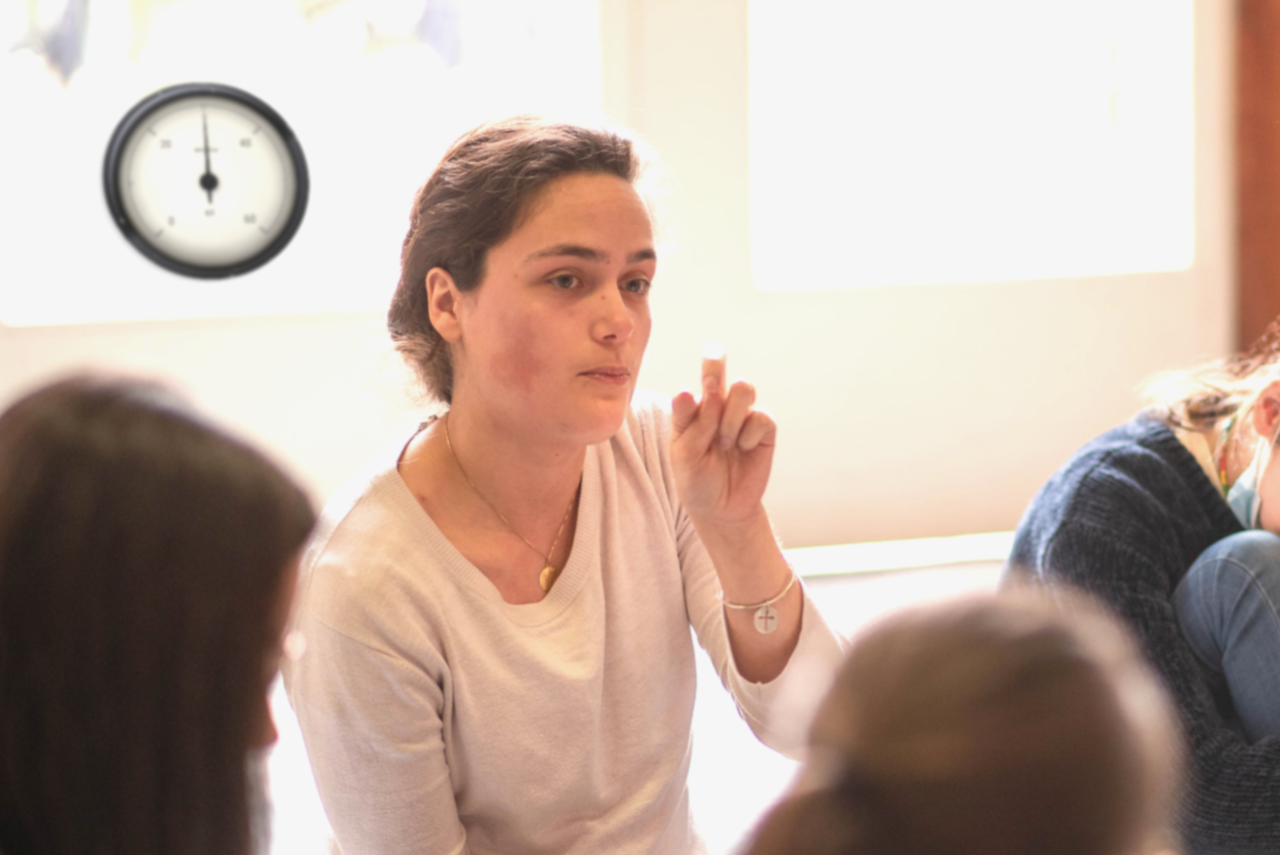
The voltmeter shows **30** kV
